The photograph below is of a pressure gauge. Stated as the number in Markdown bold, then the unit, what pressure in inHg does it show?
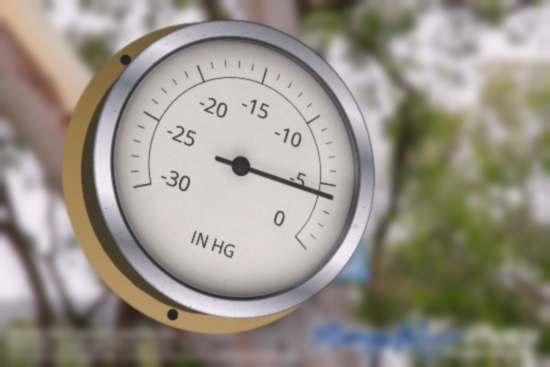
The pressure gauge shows **-4** inHg
